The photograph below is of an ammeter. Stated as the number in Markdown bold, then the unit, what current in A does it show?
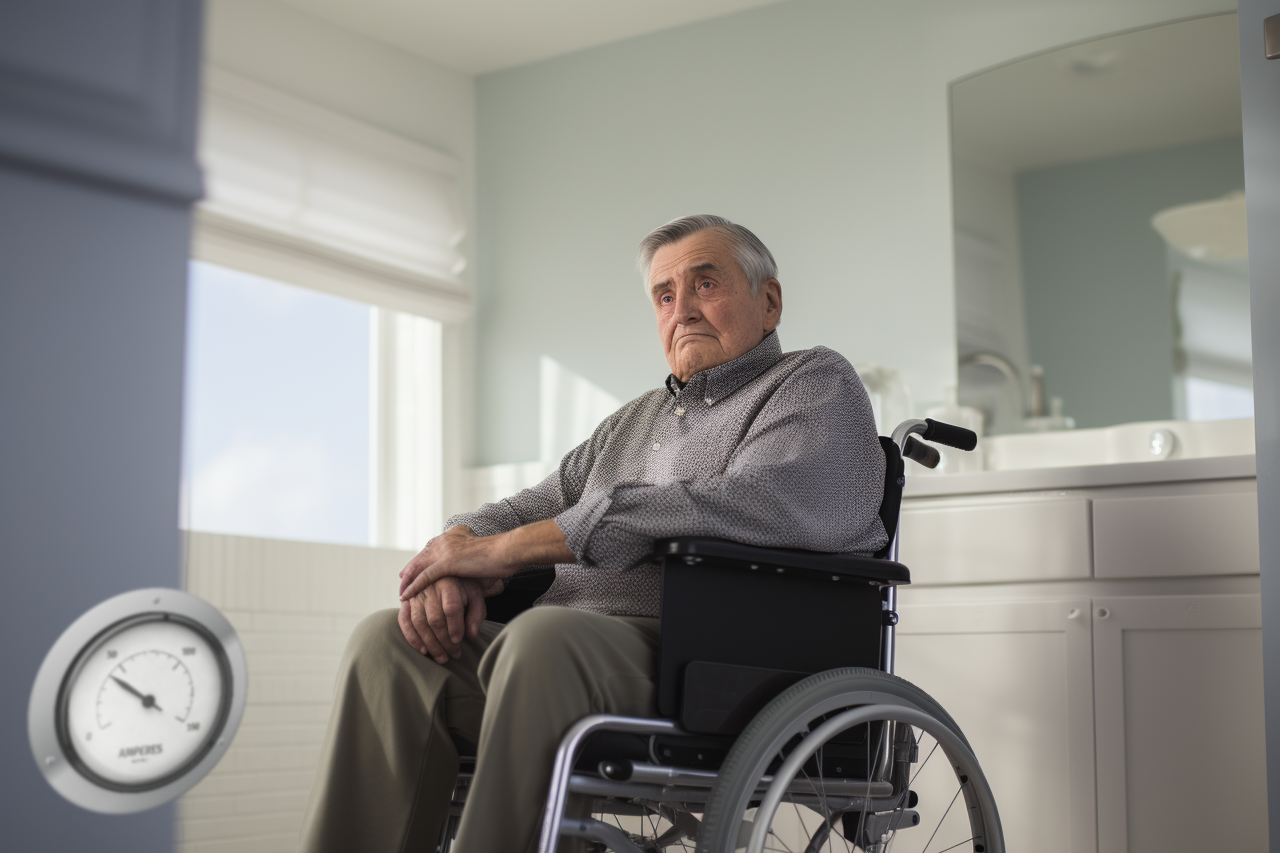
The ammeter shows **40** A
